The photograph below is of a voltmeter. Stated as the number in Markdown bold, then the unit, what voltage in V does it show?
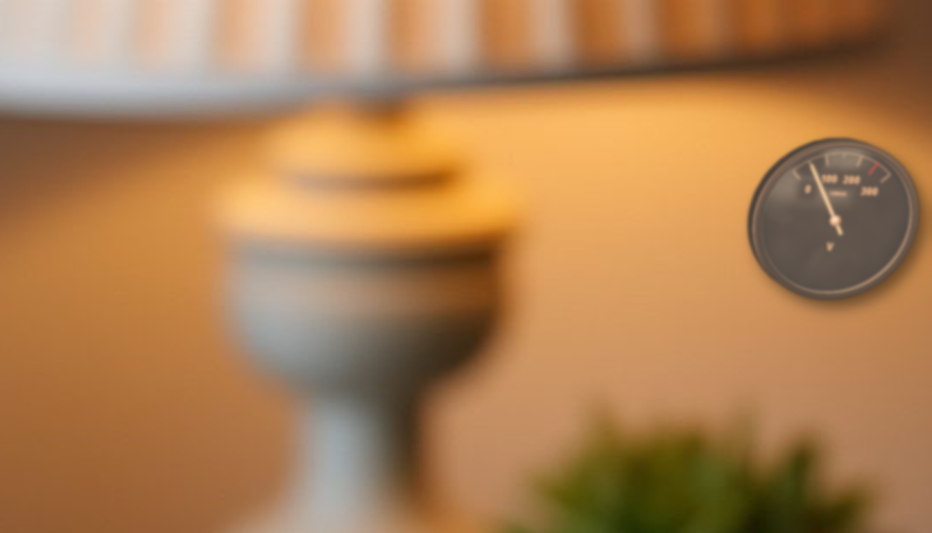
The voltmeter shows **50** V
